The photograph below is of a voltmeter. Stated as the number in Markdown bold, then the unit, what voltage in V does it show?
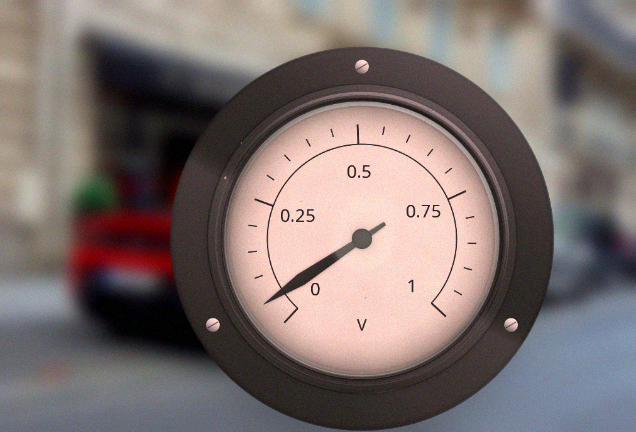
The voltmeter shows **0.05** V
